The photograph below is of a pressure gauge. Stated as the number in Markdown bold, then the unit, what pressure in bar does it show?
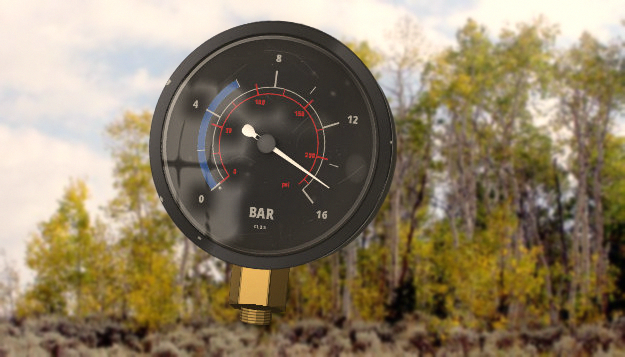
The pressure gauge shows **15** bar
